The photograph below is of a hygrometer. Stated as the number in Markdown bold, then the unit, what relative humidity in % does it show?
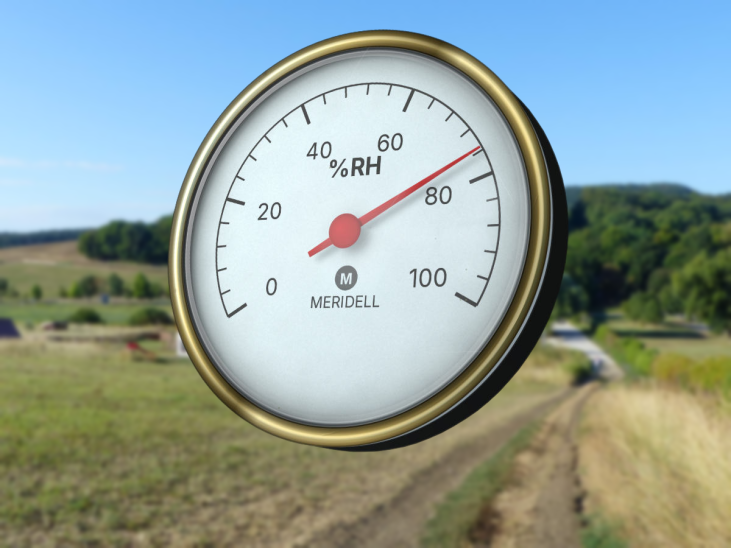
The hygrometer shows **76** %
